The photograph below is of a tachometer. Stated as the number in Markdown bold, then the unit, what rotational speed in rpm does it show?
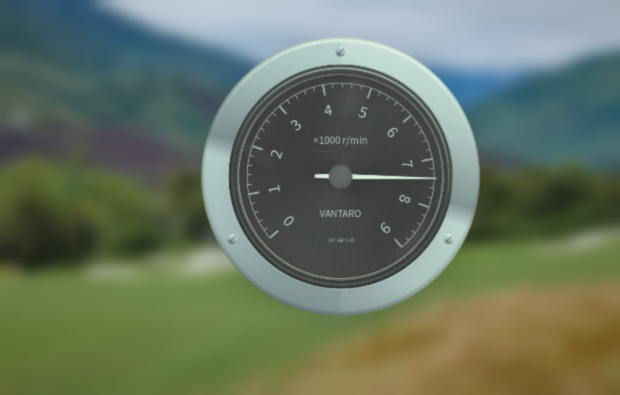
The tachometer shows **7400** rpm
